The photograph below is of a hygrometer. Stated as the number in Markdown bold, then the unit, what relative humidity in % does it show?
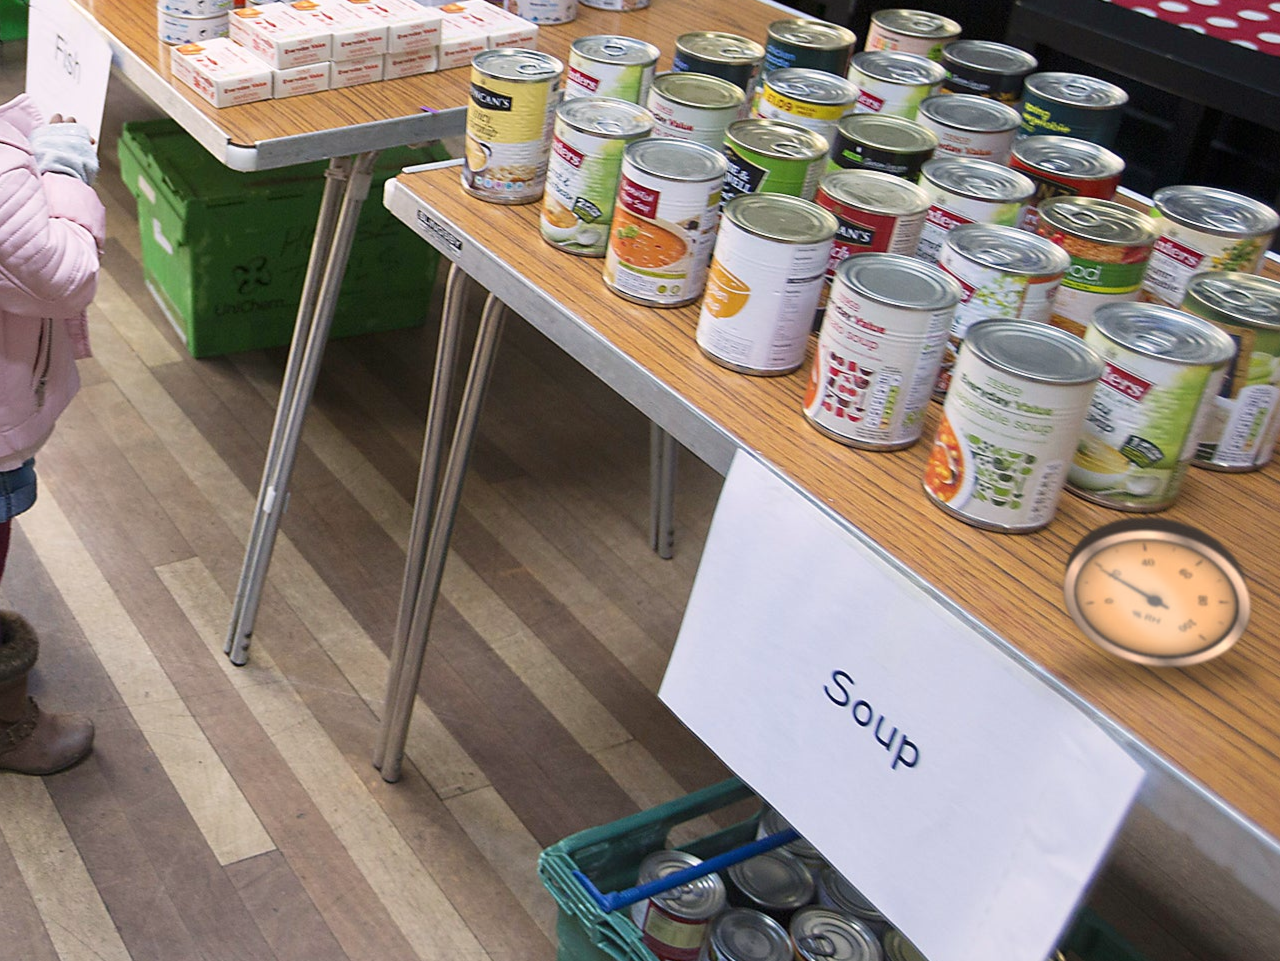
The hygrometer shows **20** %
